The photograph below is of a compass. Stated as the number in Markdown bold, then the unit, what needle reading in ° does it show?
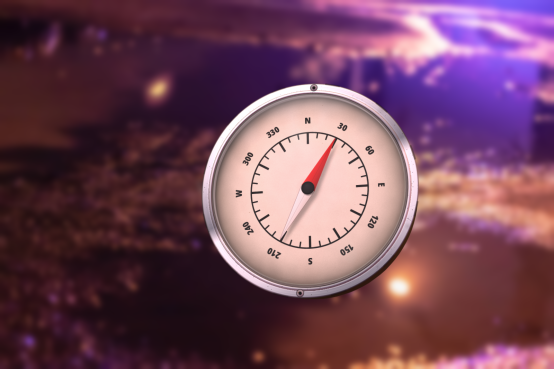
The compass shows **30** °
